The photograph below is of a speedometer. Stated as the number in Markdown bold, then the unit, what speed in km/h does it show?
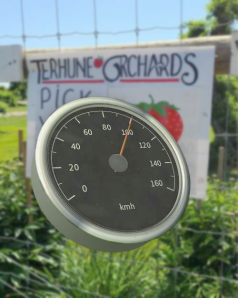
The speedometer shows **100** km/h
